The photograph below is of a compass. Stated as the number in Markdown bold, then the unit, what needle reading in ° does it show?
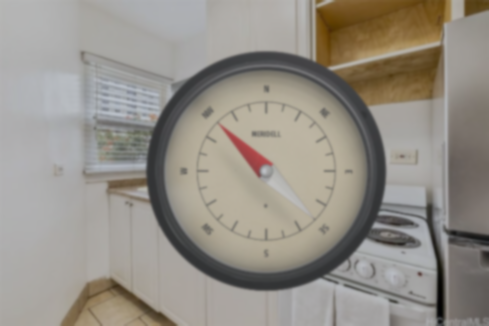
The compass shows **315** °
